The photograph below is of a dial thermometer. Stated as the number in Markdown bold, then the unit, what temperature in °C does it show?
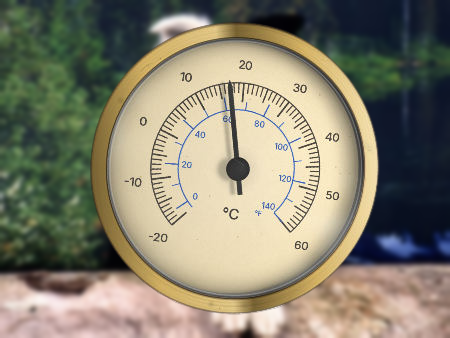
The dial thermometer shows **17** °C
